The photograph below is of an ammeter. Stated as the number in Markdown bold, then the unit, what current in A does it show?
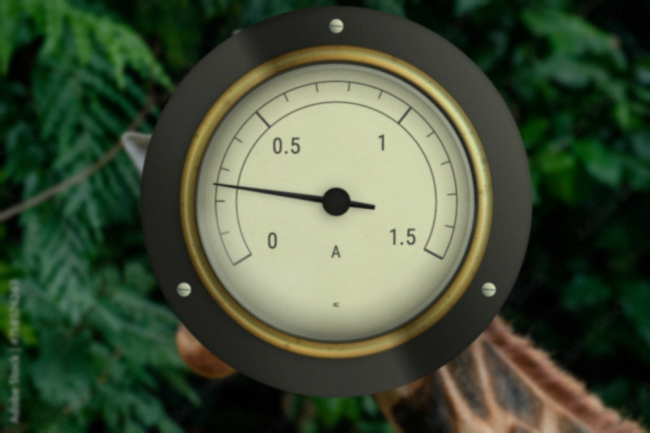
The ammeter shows **0.25** A
